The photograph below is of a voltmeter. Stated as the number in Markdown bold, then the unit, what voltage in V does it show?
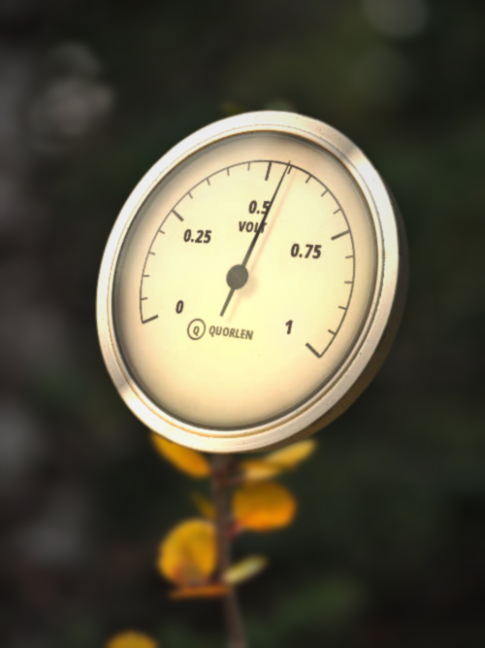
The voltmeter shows **0.55** V
